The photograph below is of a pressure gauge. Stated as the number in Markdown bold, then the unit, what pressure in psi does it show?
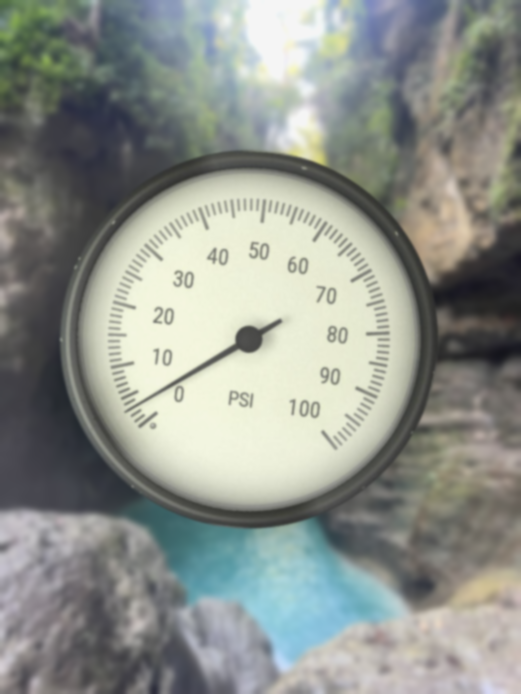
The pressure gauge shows **3** psi
